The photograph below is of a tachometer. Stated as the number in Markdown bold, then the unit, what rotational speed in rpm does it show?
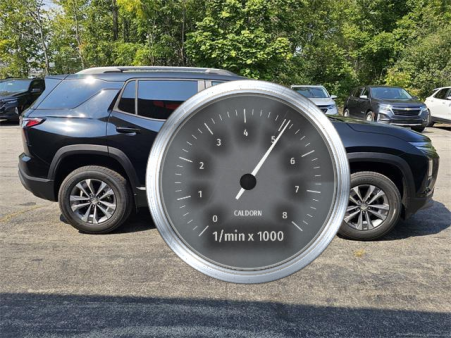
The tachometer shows **5100** rpm
